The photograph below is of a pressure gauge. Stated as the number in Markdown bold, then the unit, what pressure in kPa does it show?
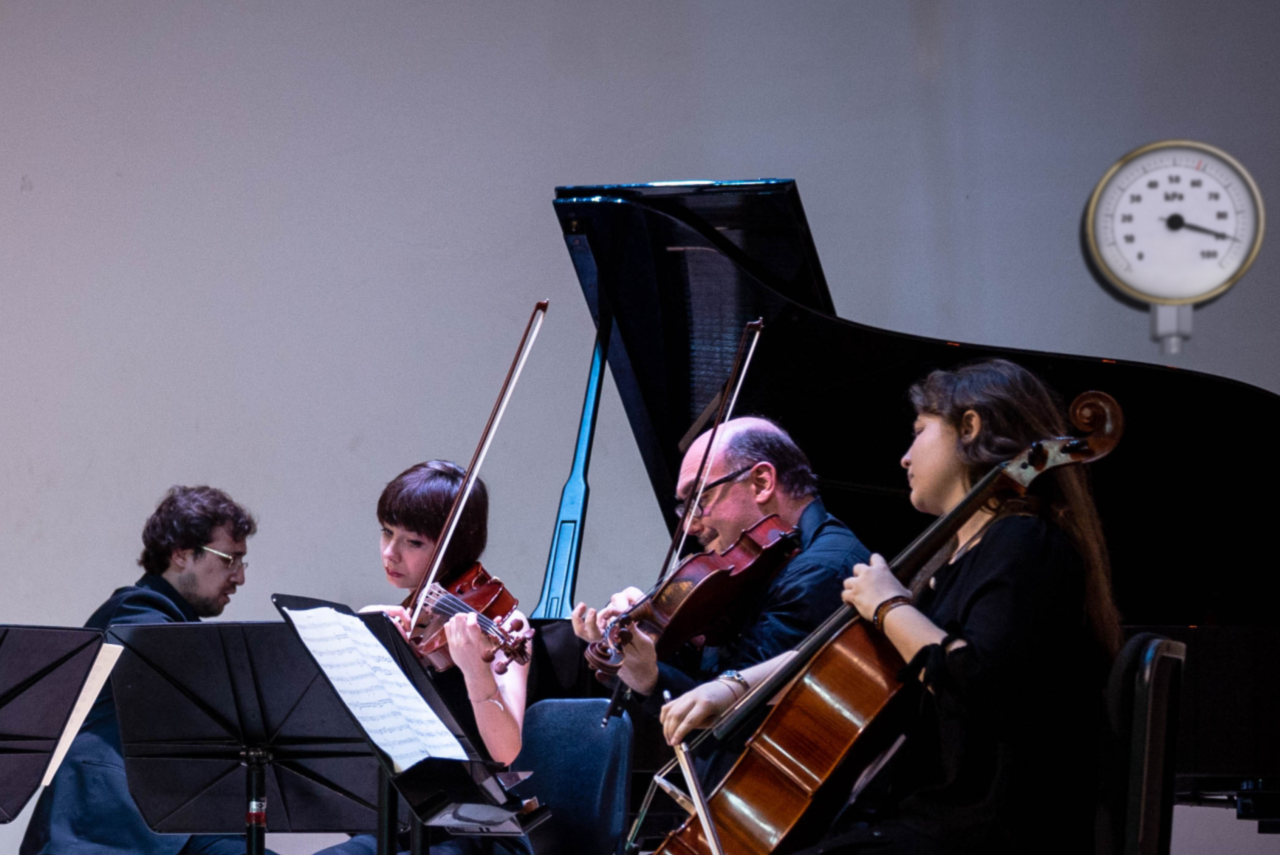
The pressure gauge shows **90** kPa
